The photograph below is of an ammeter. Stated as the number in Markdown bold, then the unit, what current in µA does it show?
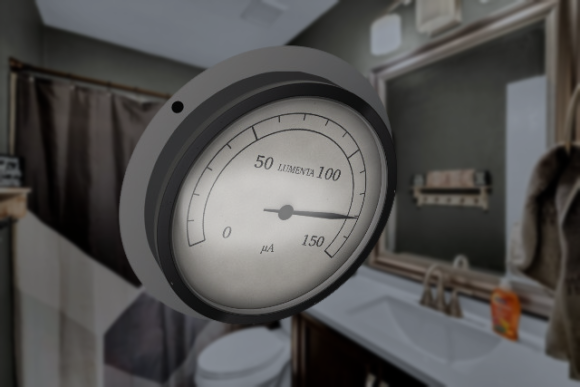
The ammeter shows **130** µA
